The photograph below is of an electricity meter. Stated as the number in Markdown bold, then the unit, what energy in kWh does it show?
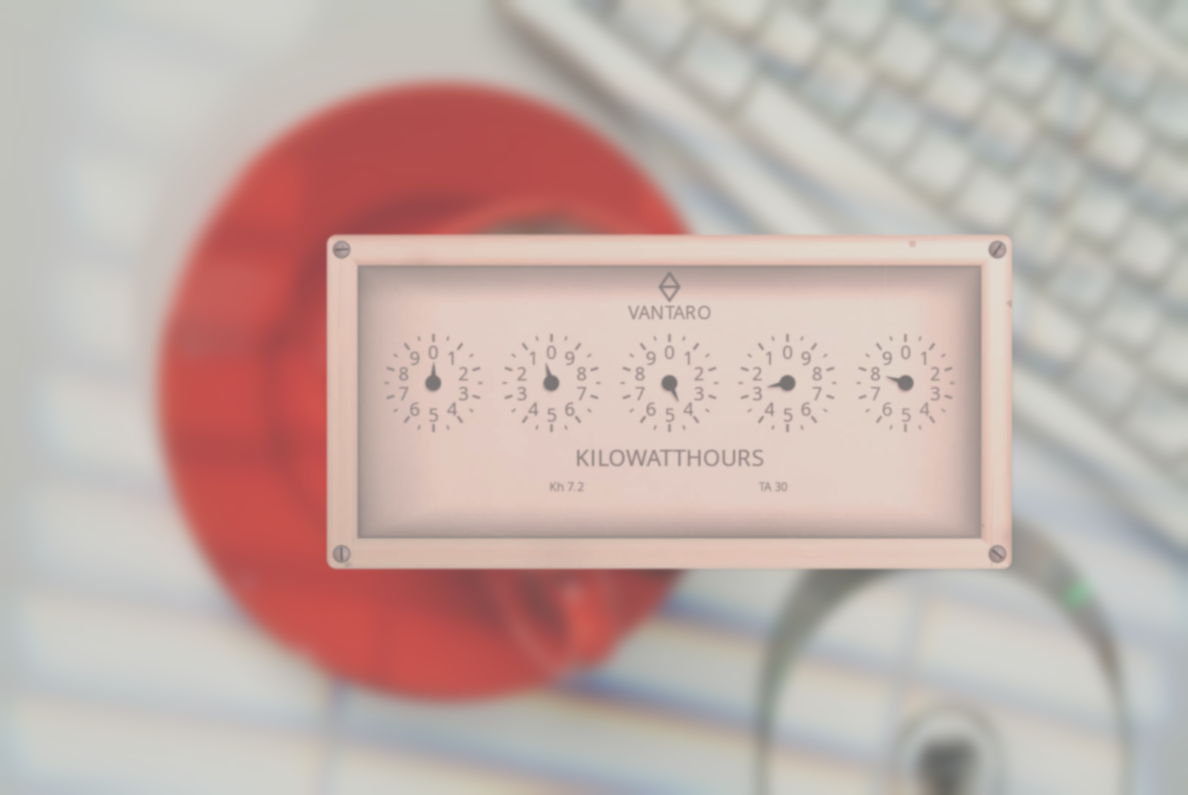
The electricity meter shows **428** kWh
